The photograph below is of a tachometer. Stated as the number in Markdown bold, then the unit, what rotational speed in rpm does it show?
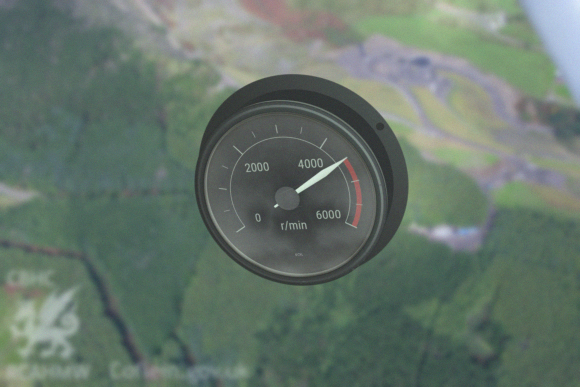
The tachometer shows **4500** rpm
